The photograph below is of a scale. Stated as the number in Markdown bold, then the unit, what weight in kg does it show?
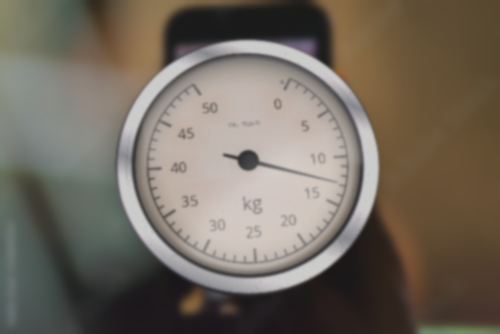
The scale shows **13** kg
